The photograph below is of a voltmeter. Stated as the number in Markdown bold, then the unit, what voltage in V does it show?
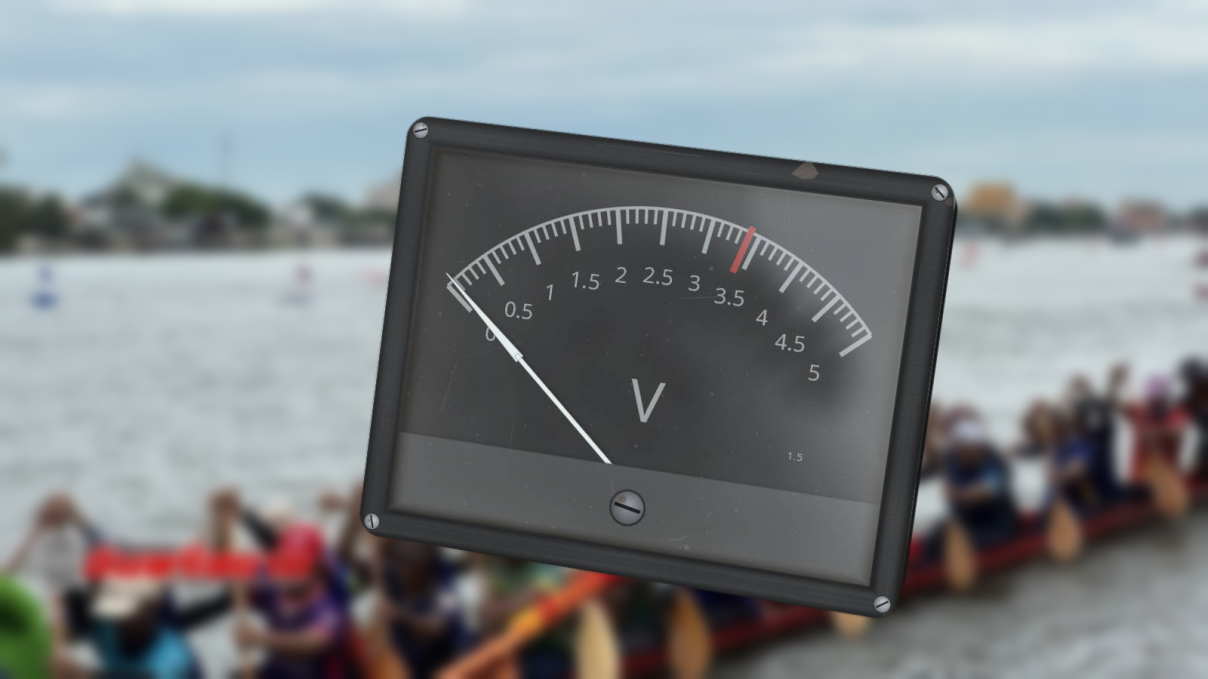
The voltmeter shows **0.1** V
